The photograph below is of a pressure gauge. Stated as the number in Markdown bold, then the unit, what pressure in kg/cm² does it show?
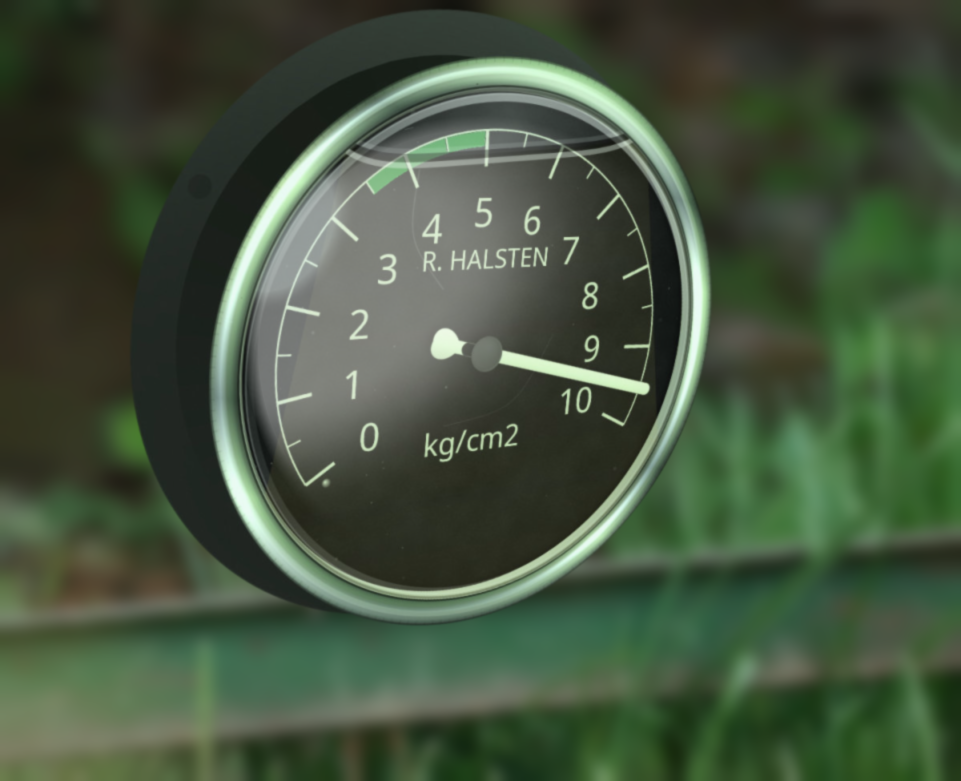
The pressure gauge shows **9.5** kg/cm²
